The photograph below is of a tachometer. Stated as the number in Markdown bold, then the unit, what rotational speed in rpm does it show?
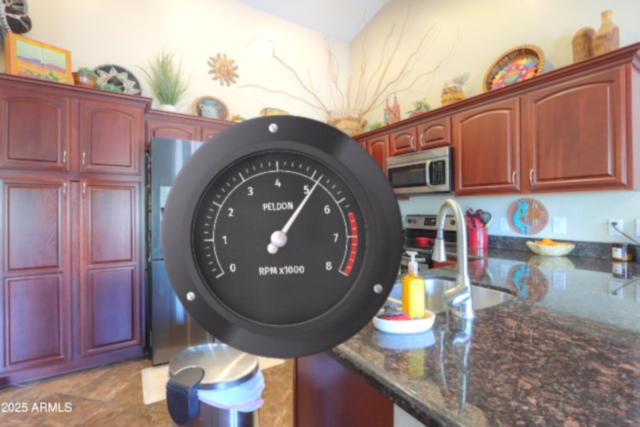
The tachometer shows **5200** rpm
